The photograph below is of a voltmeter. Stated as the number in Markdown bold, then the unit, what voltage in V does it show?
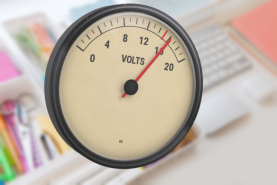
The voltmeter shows **16** V
